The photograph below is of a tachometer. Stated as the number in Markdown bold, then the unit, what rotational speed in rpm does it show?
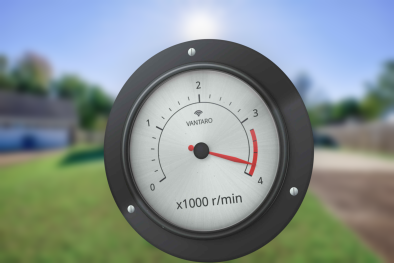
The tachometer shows **3800** rpm
